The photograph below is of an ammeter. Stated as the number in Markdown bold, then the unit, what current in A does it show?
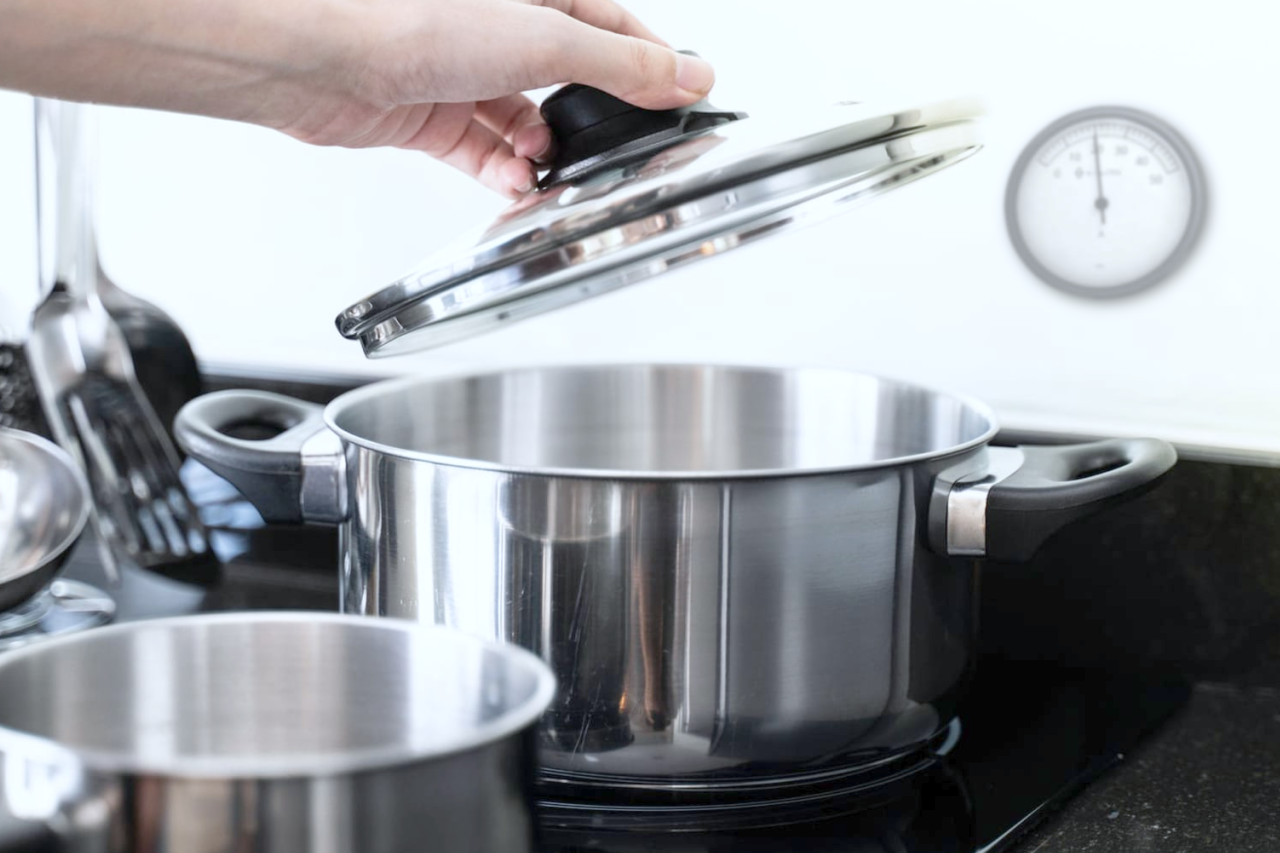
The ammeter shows **20** A
